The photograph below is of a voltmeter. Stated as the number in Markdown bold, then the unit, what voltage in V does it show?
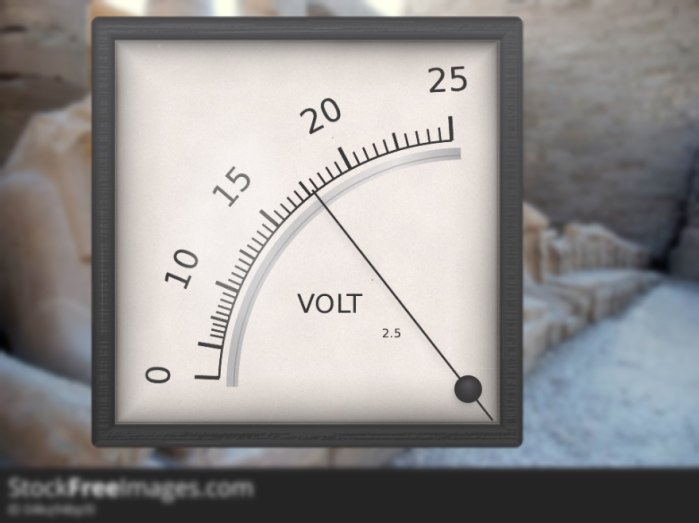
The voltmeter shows **17.75** V
